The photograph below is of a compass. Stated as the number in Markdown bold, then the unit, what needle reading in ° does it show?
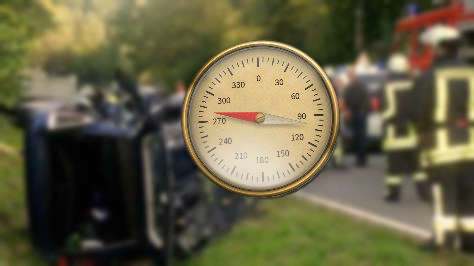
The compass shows **280** °
